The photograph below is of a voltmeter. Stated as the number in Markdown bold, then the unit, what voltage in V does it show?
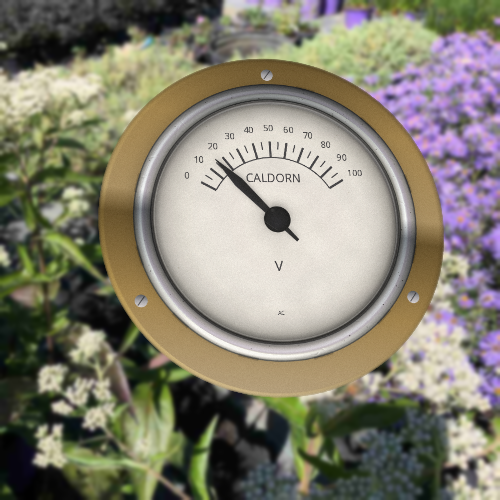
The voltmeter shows **15** V
